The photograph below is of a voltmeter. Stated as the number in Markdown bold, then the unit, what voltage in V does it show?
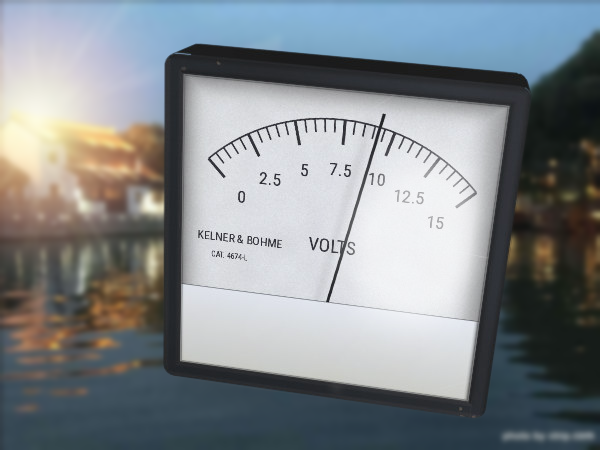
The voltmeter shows **9.25** V
